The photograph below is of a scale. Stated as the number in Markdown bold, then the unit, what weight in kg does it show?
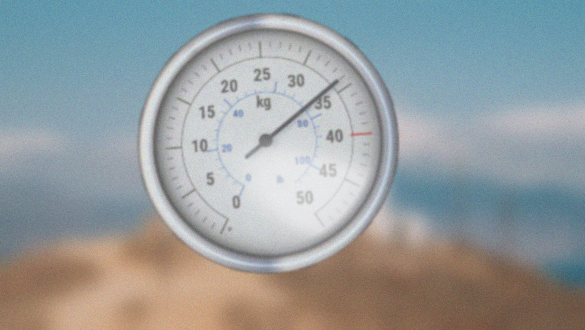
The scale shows **34** kg
